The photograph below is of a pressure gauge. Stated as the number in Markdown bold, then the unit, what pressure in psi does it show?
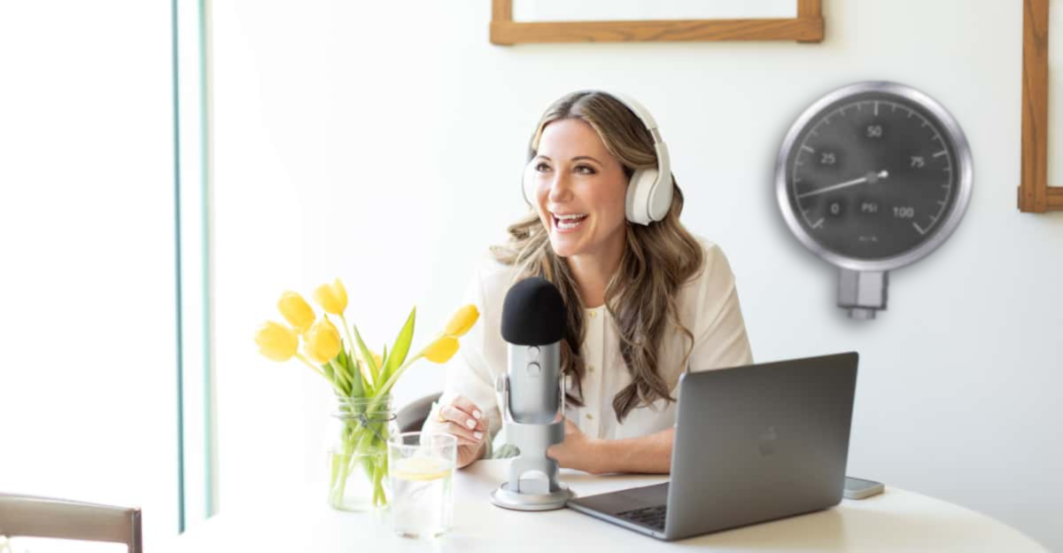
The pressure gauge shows **10** psi
